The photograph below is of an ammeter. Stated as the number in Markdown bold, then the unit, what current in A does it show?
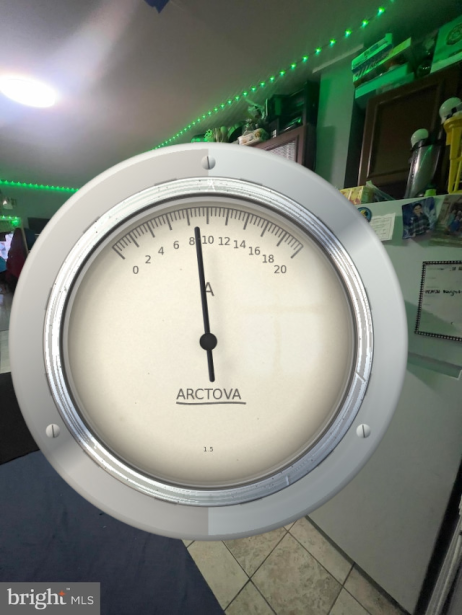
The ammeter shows **8.8** A
